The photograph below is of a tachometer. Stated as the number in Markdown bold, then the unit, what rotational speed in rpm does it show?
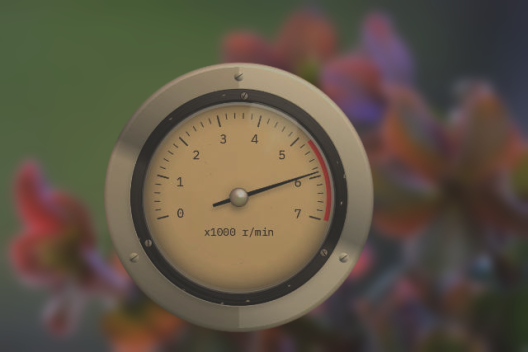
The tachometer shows **5900** rpm
